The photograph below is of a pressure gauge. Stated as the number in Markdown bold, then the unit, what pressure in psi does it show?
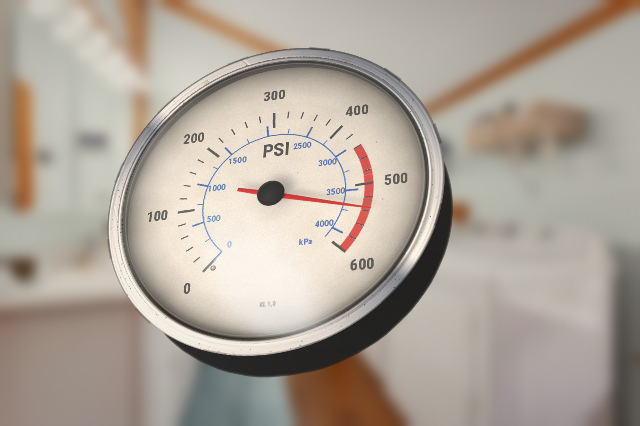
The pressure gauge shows **540** psi
